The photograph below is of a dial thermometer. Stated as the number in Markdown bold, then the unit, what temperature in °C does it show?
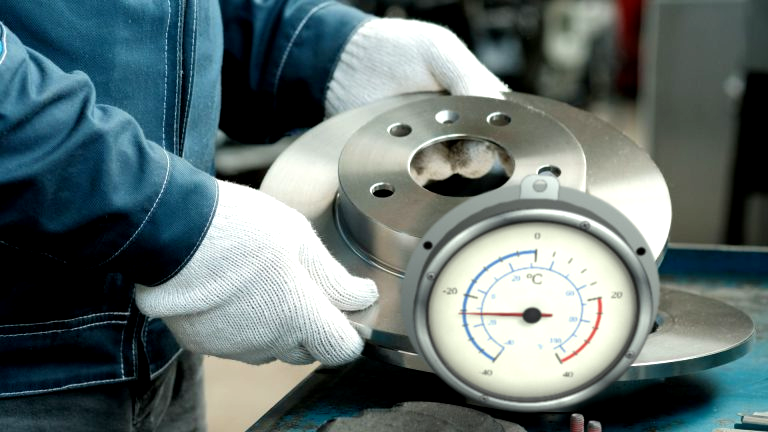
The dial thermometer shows **-24** °C
